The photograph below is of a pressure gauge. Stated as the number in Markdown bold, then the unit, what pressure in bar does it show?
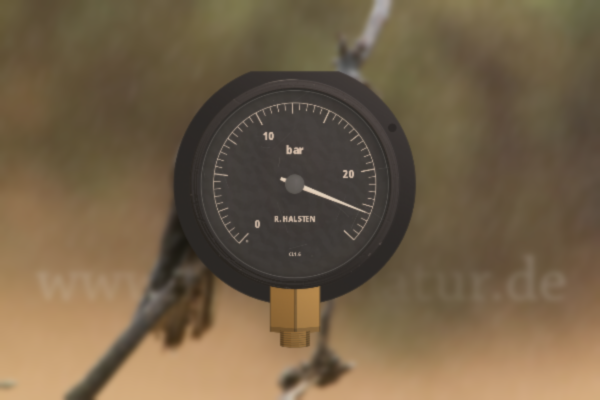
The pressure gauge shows **23** bar
